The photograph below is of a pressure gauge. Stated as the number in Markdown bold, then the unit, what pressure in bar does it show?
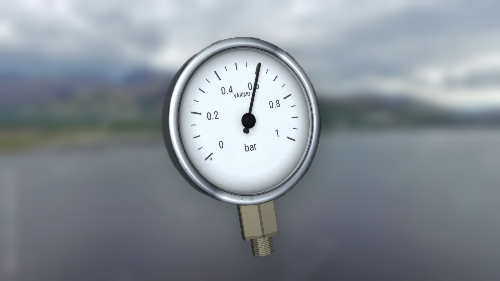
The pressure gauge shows **0.6** bar
